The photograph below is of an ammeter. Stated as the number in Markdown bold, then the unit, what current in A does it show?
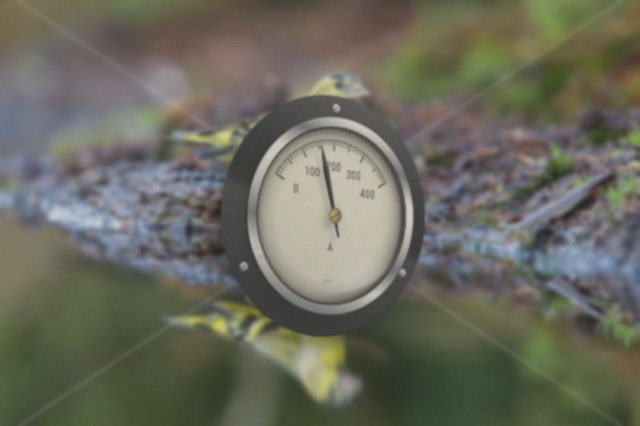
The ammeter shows **150** A
